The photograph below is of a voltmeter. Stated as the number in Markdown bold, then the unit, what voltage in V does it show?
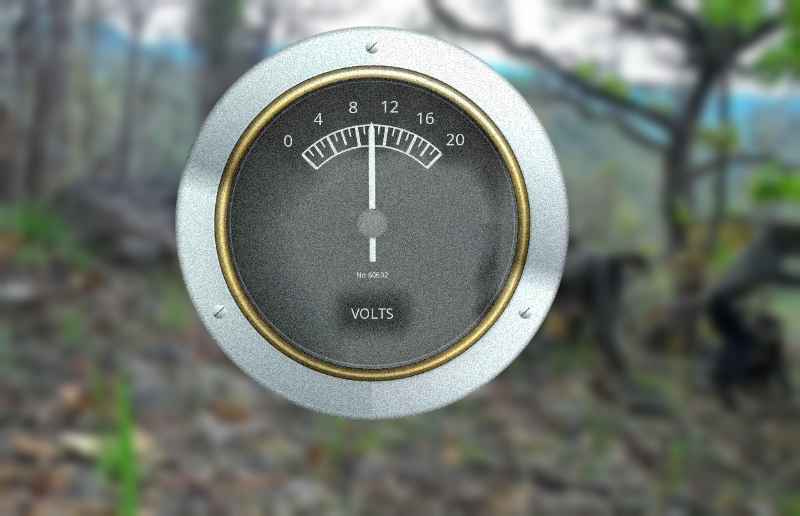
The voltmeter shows **10** V
